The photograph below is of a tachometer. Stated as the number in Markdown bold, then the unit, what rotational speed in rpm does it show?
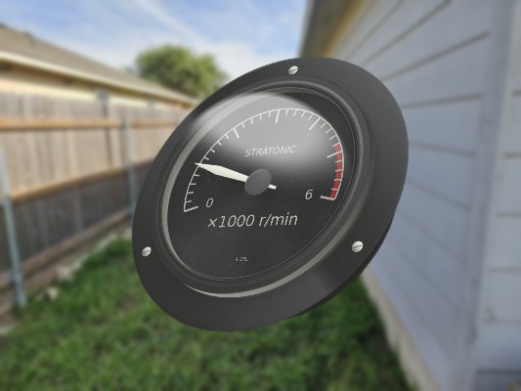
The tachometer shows **1000** rpm
